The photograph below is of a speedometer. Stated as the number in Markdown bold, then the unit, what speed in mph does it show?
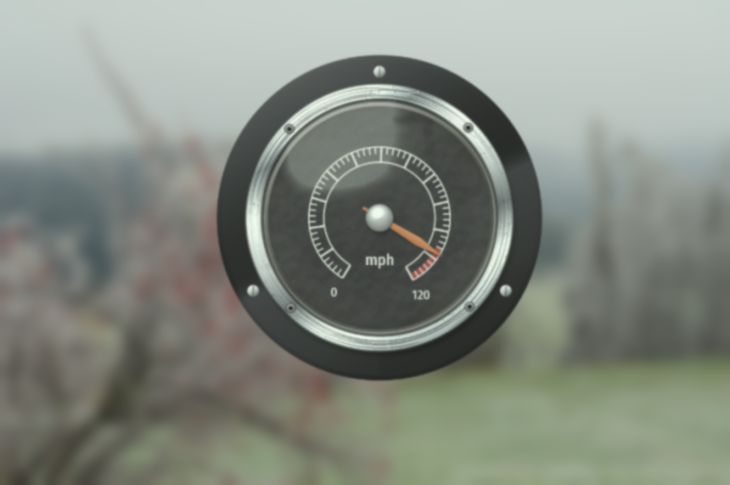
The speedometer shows **108** mph
